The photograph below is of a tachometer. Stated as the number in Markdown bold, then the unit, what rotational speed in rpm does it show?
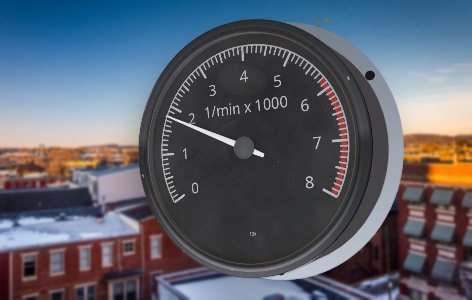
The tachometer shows **1800** rpm
